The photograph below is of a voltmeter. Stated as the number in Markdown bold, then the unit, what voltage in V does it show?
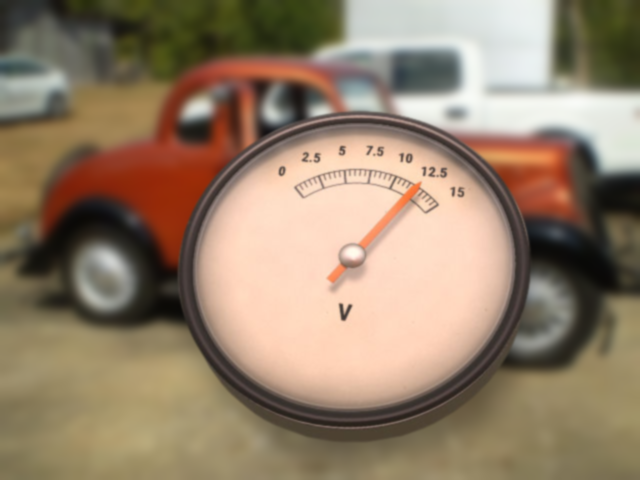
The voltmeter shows **12.5** V
